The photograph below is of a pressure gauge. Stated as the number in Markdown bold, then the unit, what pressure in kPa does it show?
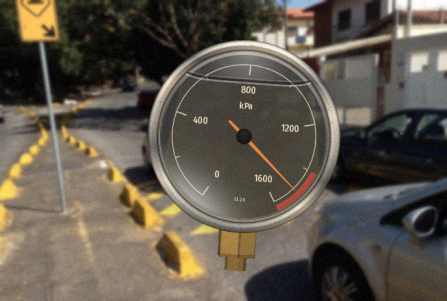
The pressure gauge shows **1500** kPa
